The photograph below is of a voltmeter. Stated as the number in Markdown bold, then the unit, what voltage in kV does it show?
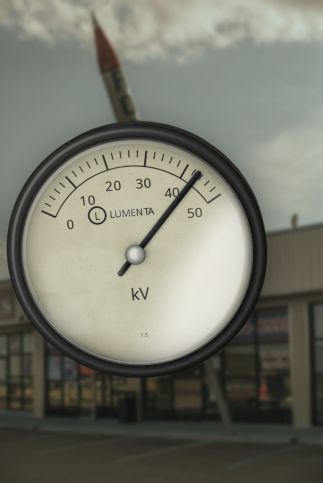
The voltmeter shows **43** kV
